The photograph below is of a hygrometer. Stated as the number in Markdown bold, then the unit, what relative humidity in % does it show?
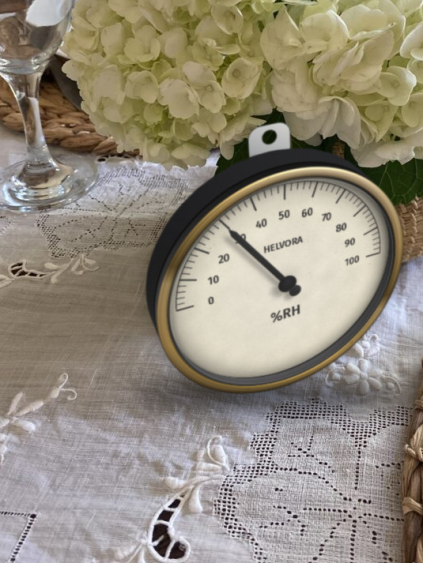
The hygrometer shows **30** %
